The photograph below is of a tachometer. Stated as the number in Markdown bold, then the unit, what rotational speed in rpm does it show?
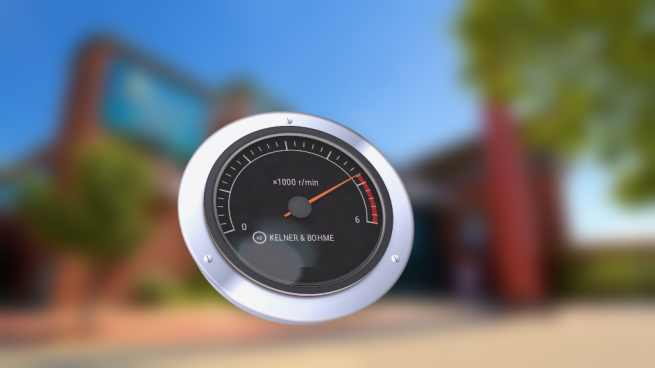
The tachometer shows **4800** rpm
